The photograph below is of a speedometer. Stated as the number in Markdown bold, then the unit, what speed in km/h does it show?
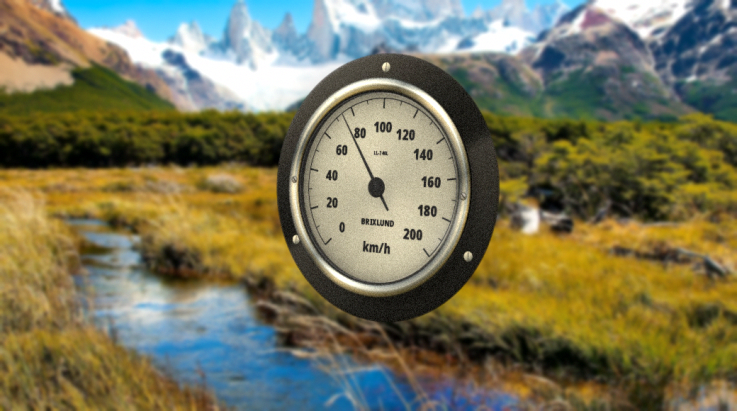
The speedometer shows **75** km/h
